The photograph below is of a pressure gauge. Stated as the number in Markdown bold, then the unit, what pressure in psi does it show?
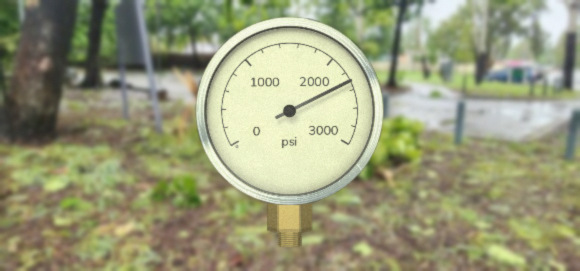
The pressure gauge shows **2300** psi
